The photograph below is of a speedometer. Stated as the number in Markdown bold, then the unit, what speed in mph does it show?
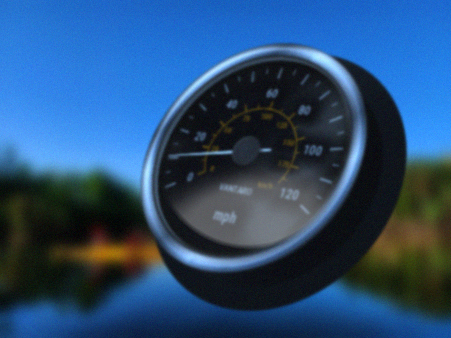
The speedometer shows **10** mph
